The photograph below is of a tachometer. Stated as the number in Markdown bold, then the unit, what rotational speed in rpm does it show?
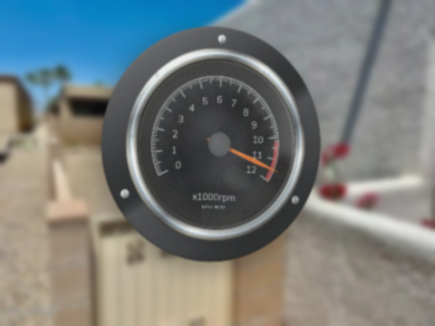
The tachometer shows **11500** rpm
